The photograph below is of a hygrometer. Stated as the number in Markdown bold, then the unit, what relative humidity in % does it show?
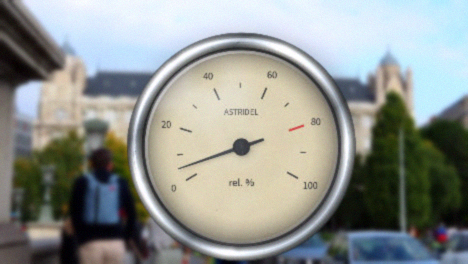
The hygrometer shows **5** %
